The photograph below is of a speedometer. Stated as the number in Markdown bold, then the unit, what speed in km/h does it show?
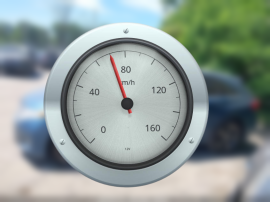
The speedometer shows **70** km/h
